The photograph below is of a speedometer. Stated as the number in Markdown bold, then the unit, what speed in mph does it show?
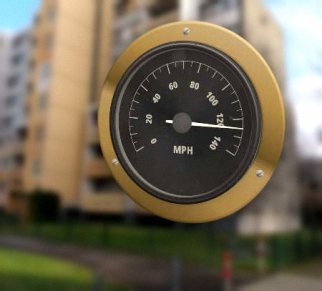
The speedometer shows **125** mph
